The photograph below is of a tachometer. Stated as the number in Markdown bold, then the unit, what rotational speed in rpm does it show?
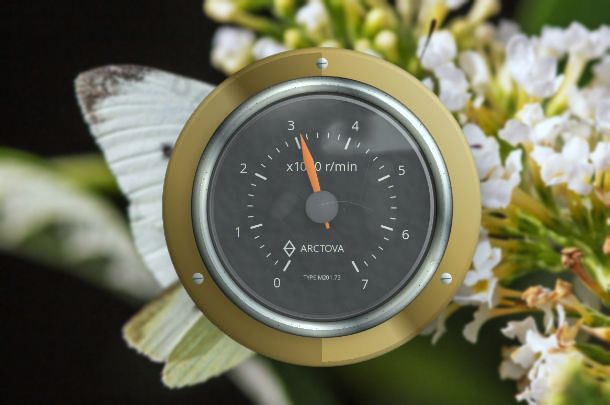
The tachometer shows **3100** rpm
